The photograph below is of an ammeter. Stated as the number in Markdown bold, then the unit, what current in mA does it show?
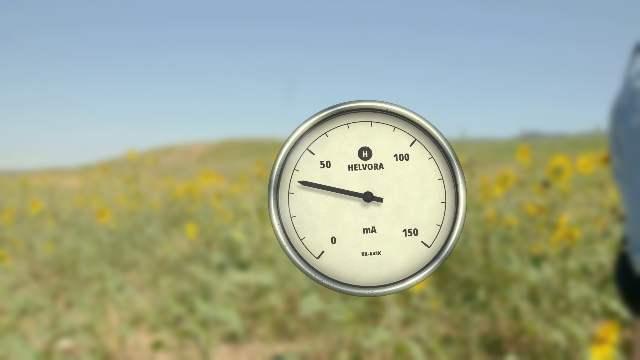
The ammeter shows **35** mA
